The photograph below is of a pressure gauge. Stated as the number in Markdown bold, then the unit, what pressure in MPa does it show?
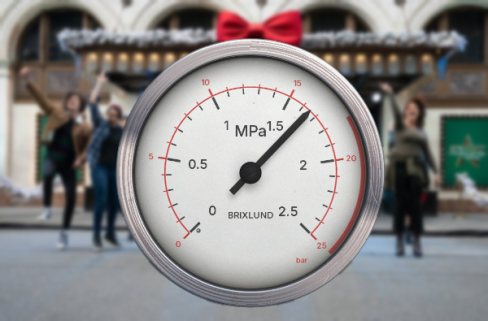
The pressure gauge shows **1.65** MPa
